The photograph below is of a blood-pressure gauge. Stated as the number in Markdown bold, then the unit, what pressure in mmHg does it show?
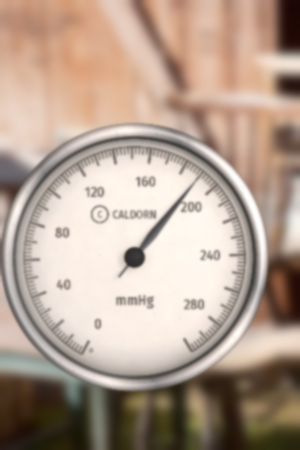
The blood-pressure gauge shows **190** mmHg
